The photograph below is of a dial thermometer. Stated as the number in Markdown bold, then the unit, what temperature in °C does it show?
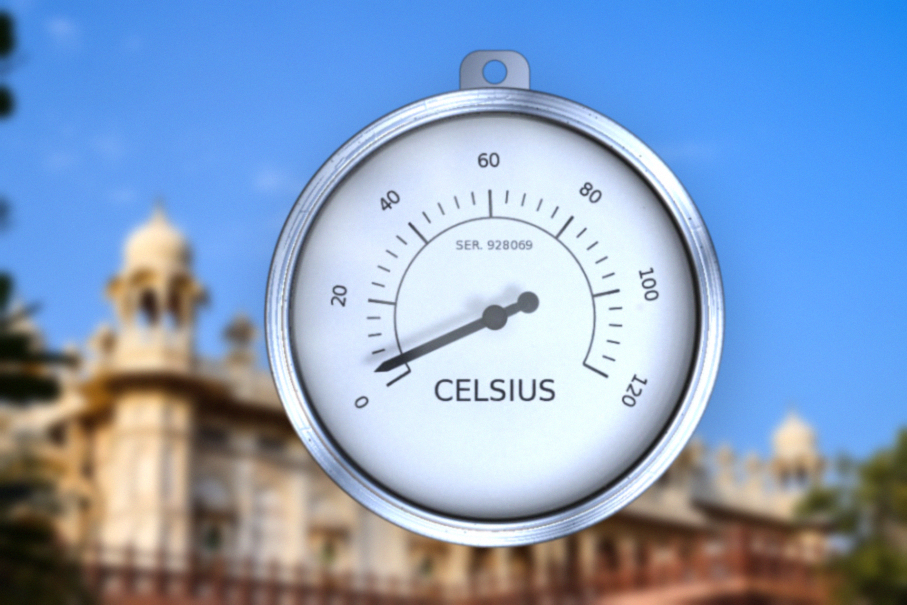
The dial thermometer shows **4** °C
